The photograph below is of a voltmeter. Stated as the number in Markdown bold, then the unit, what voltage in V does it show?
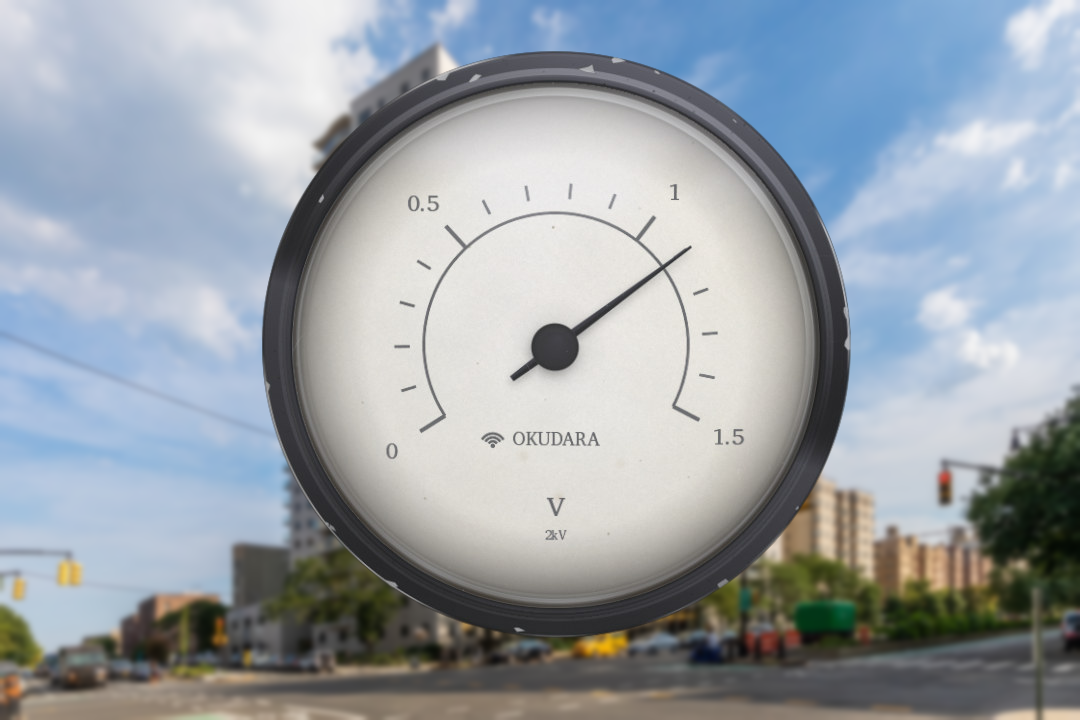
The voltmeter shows **1.1** V
